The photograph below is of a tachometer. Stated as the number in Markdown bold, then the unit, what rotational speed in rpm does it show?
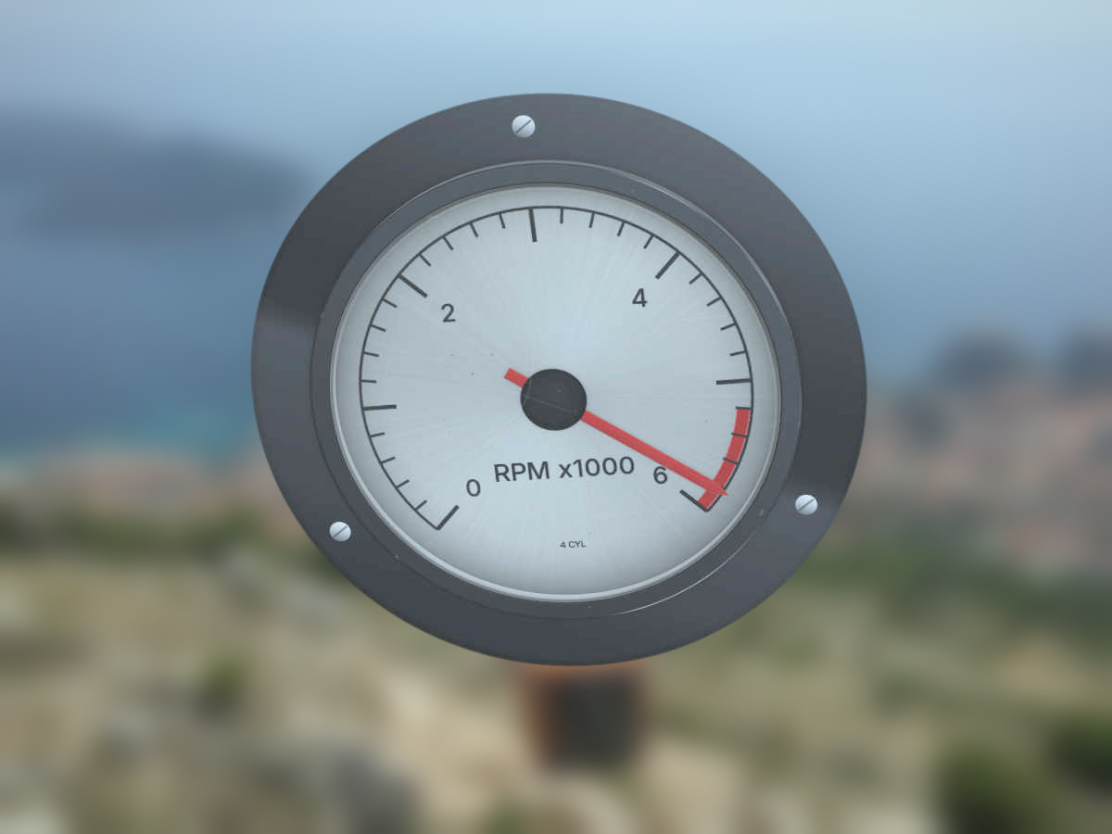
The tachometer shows **5800** rpm
